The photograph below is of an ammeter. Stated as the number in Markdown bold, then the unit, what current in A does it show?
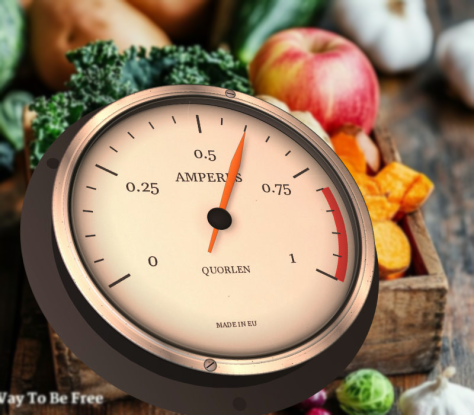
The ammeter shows **0.6** A
